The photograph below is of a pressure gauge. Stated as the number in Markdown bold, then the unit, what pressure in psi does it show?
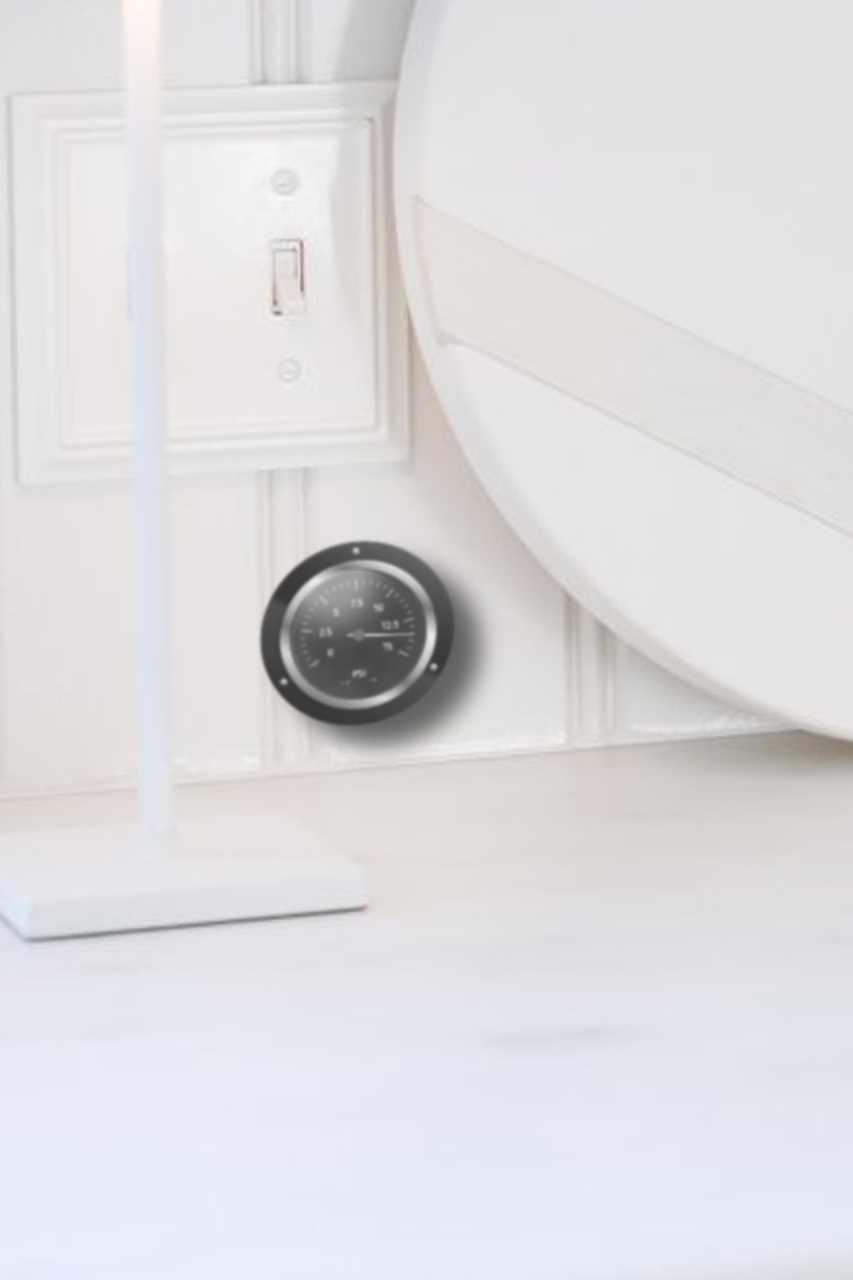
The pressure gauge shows **13.5** psi
